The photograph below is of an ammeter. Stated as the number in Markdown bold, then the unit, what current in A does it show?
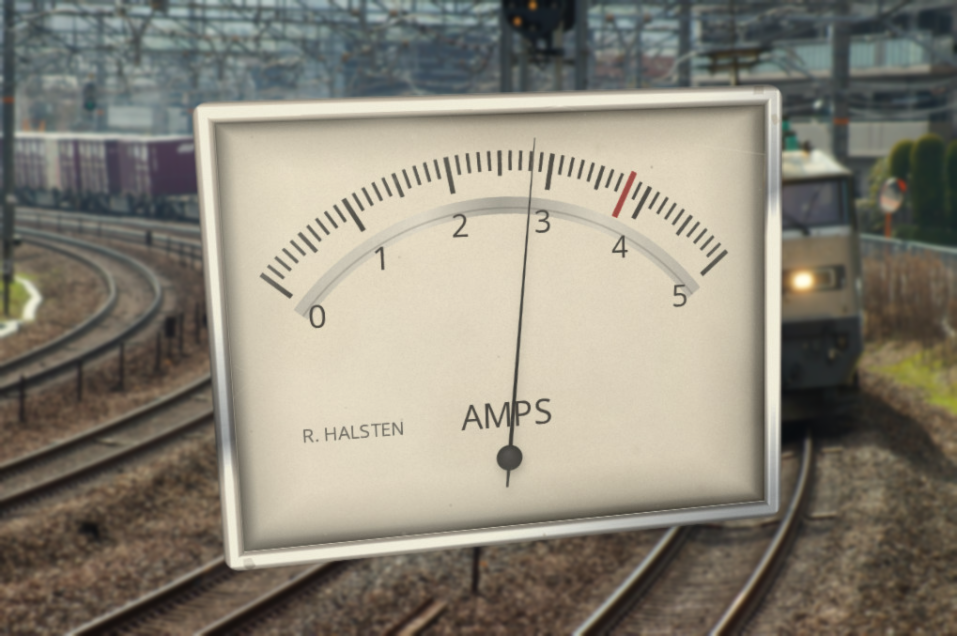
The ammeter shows **2.8** A
